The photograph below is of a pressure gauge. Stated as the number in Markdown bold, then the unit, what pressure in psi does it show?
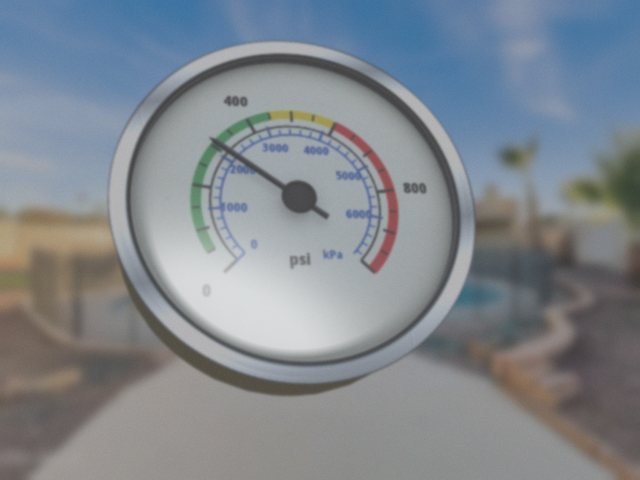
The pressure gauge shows **300** psi
